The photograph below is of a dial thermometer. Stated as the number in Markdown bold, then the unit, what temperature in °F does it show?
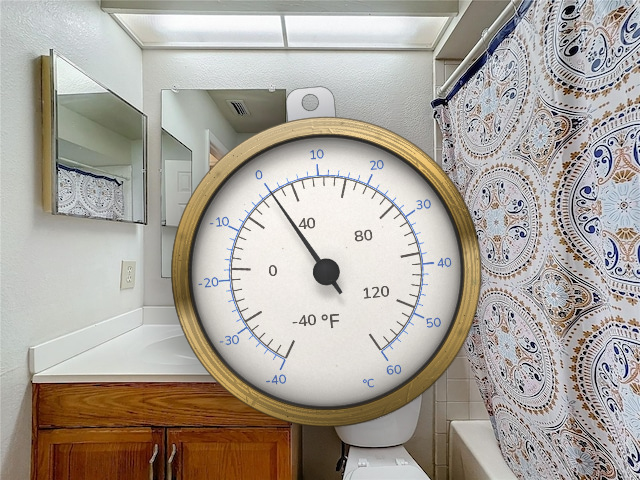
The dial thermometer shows **32** °F
